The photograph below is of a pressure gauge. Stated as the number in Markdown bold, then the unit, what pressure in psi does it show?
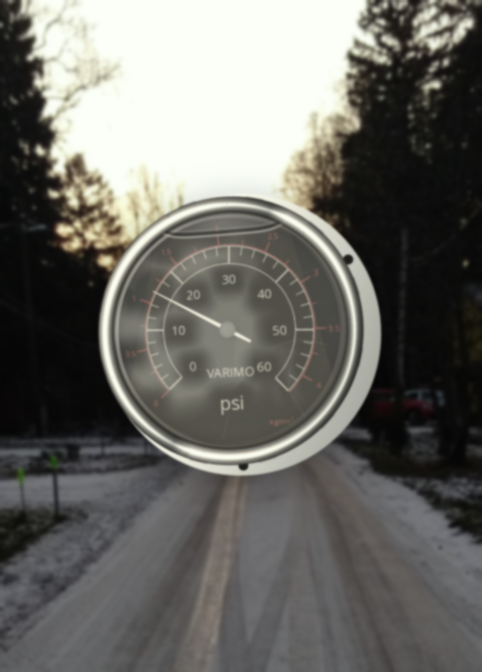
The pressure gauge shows **16** psi
